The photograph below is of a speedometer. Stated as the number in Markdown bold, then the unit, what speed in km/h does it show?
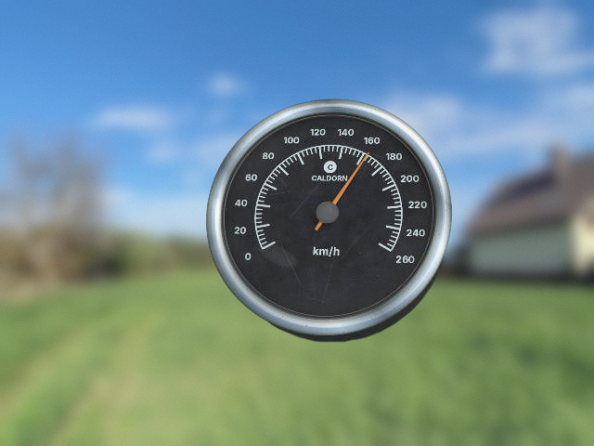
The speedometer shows **164** km/h
